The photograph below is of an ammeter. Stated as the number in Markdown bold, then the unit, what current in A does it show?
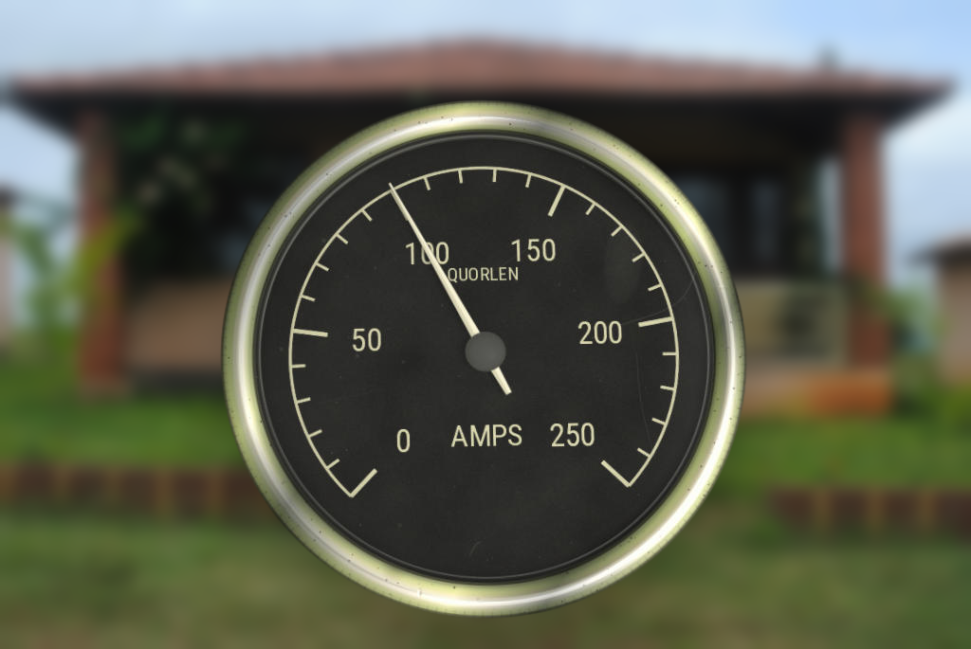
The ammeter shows **100** A
